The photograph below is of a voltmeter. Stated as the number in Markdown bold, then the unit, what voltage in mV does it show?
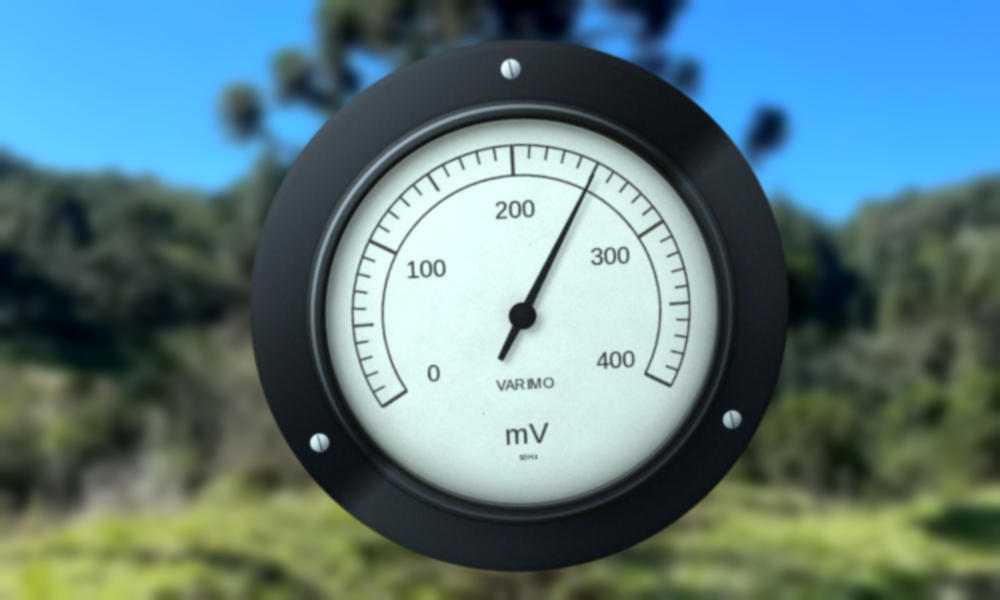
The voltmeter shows **250** mV
